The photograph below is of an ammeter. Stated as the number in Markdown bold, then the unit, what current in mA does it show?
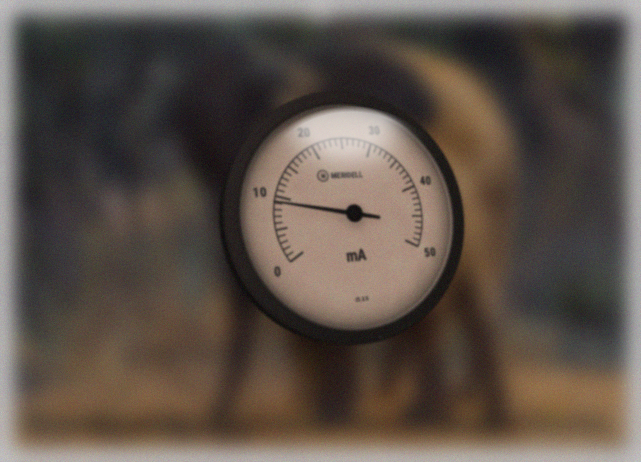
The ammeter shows **9** mA
